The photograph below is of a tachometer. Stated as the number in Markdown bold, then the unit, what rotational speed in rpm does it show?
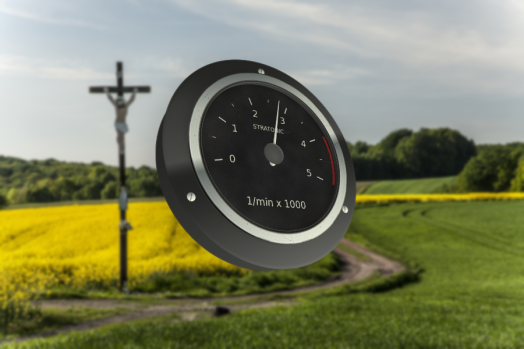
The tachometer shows **2750** rpm
